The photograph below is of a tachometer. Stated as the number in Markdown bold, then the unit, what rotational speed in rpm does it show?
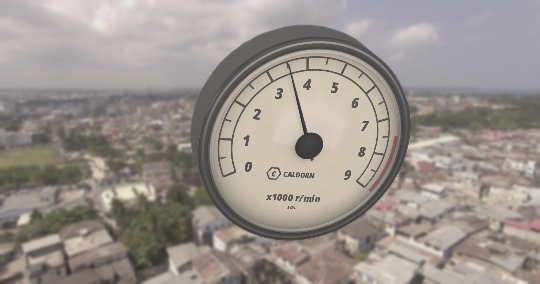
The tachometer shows **3500** rpm
